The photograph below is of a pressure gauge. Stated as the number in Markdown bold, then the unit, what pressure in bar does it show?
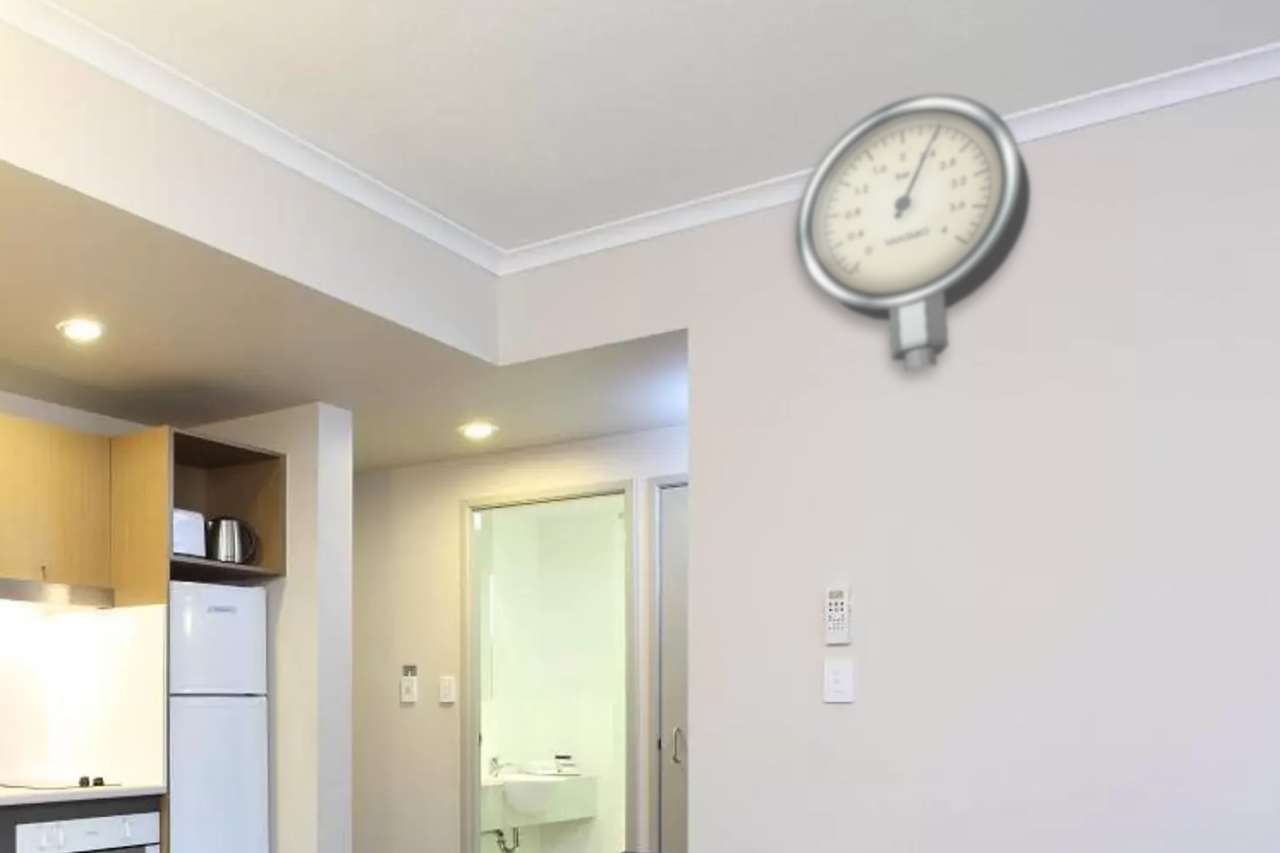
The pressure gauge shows **2.4** bar
